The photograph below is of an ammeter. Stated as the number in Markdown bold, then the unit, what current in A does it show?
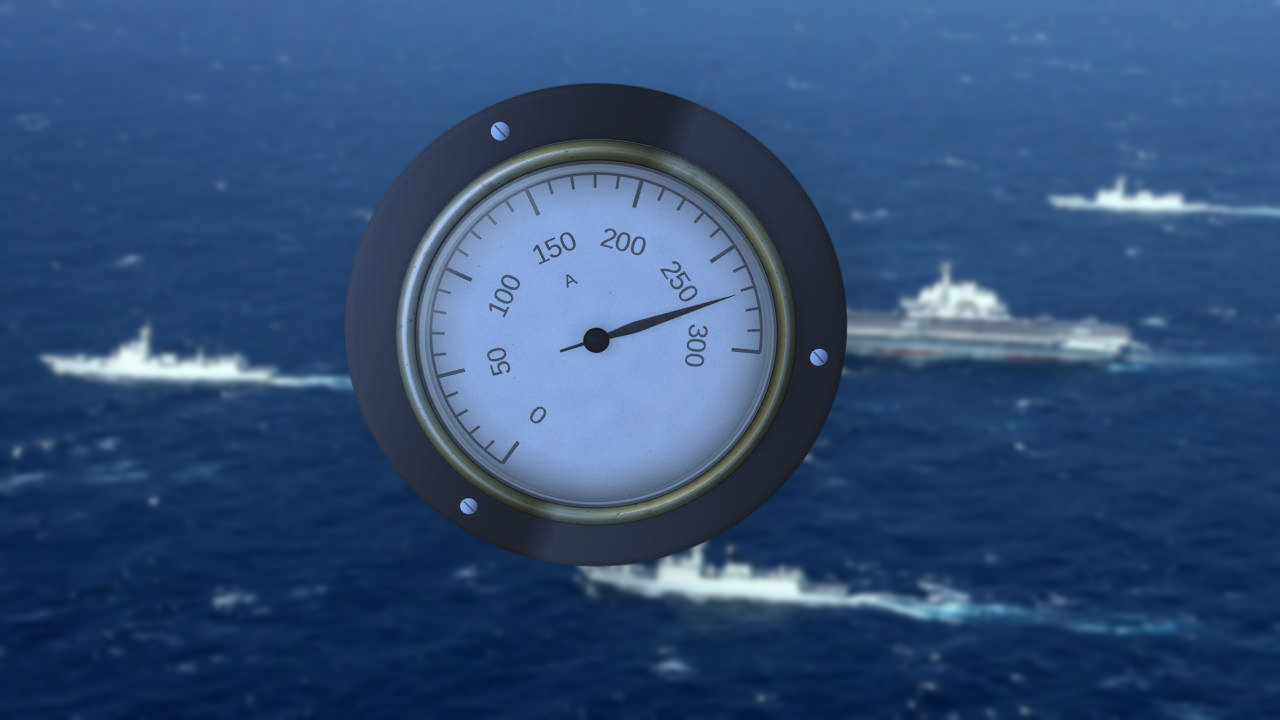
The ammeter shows **270** A
